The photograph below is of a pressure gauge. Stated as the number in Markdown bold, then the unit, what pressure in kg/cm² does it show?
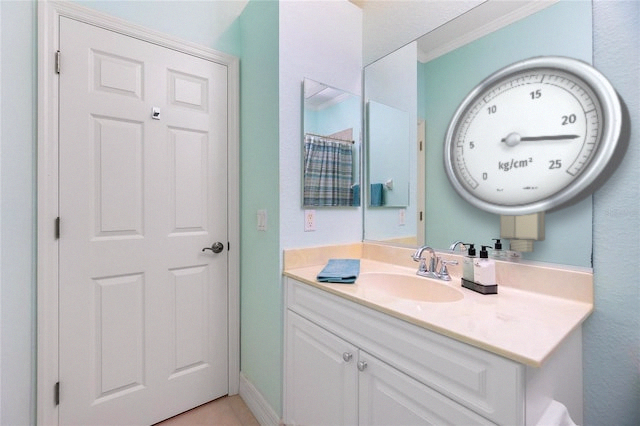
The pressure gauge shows **22** kg/cm²
